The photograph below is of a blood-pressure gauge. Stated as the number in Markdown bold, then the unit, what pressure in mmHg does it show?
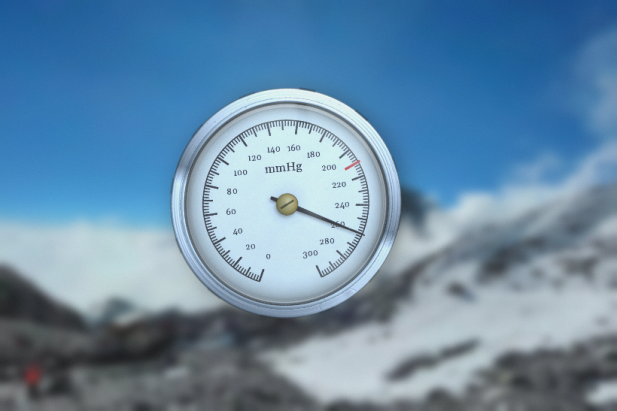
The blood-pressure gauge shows **260** mmHg
